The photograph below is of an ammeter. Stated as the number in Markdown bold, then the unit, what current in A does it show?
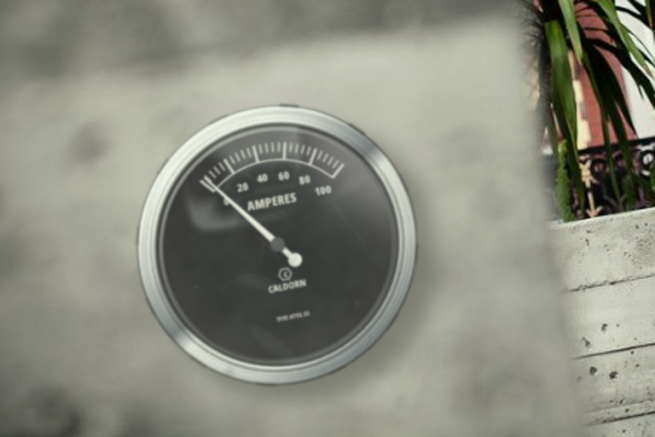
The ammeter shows **4** A
